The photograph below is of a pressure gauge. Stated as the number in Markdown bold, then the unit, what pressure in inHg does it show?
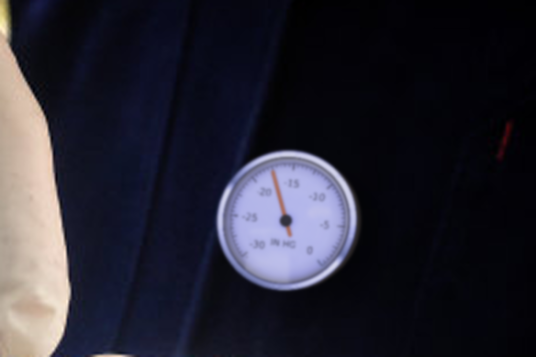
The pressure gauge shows **-17.5** inHg
